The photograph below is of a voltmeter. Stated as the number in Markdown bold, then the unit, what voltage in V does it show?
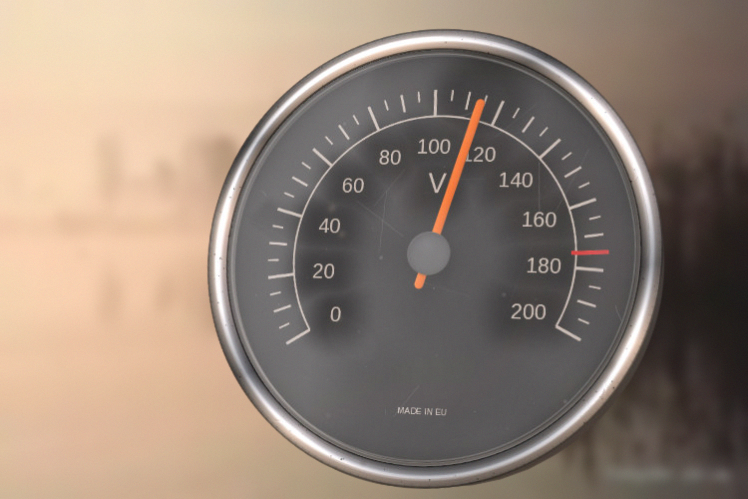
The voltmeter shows **115** V
